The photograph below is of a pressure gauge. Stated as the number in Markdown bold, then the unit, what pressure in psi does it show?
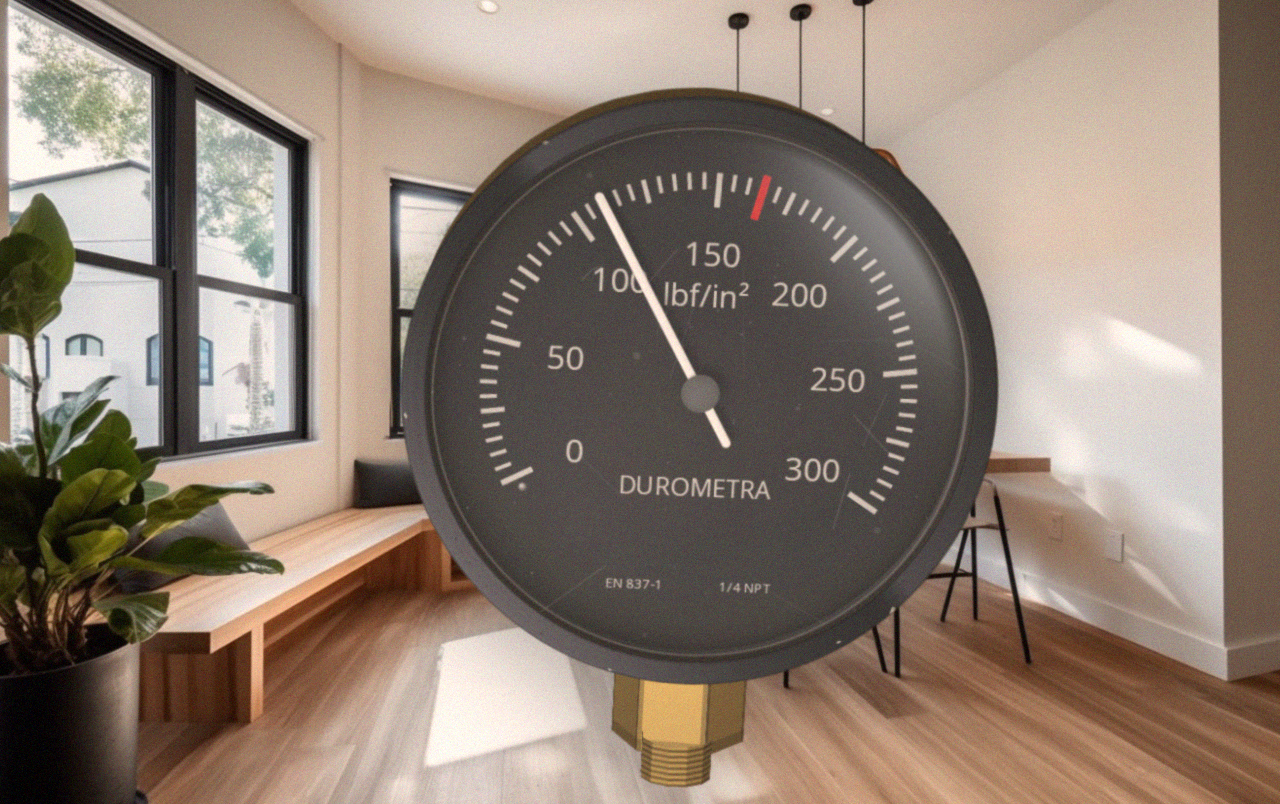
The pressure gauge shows **110** psi
